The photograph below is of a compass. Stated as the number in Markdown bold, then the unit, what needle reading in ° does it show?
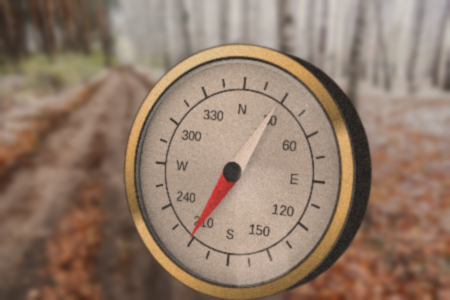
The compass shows **210** °
